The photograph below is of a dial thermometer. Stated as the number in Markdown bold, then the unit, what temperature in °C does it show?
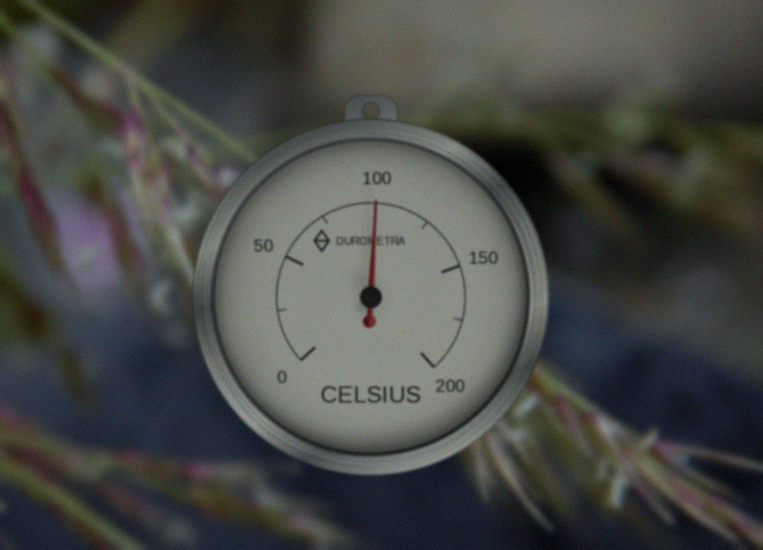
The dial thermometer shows **100** °C
